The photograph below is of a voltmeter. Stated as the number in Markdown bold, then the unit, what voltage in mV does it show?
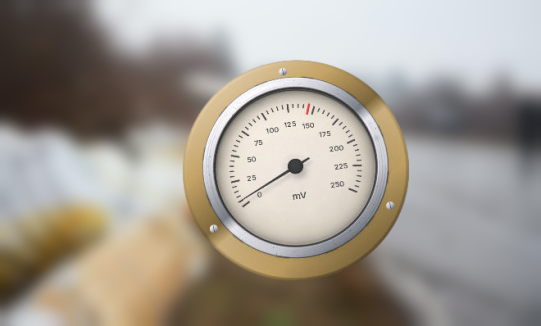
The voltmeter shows **5** mV
